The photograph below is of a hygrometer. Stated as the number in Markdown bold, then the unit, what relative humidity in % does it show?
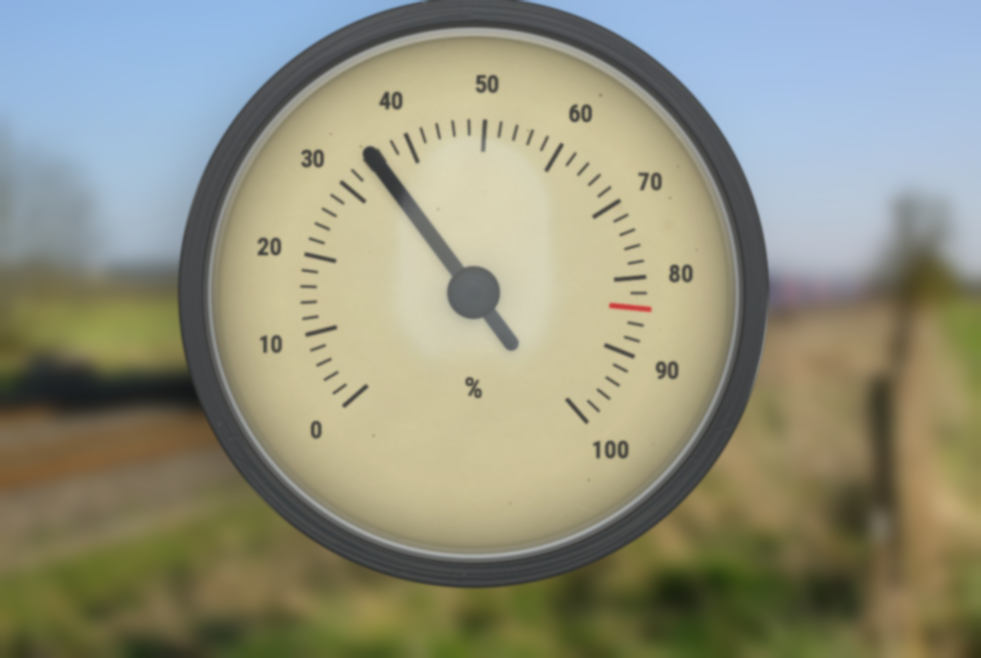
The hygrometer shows **35** %
